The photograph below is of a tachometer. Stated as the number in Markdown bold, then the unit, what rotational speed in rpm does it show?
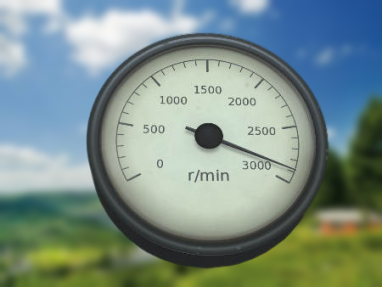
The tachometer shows **2900** rpm
